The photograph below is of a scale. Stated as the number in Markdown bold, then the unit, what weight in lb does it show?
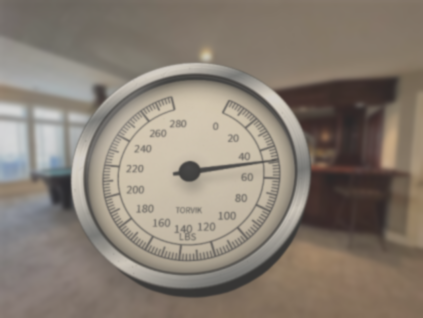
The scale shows **50** lb
